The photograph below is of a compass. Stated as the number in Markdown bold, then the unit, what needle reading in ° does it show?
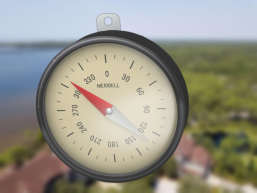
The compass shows **310** °
